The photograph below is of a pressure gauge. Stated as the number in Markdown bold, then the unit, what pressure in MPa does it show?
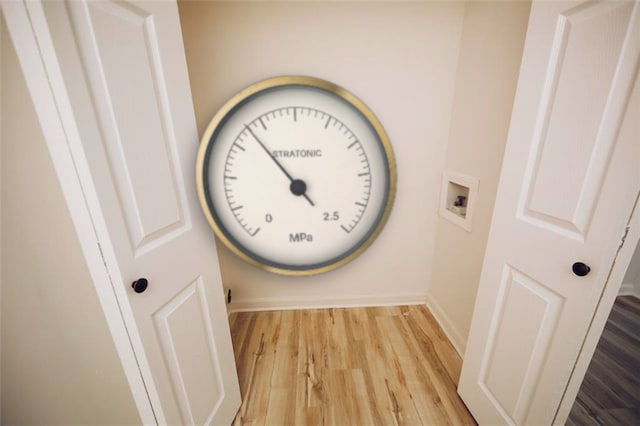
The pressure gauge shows **0.9** MPa
